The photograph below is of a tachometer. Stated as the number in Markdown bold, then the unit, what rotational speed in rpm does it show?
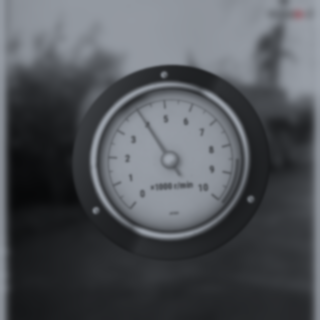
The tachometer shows **4000** rpm
